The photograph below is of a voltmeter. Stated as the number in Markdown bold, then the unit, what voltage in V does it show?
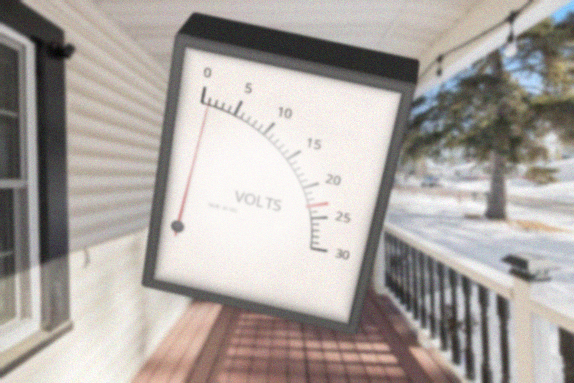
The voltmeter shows **1** V
